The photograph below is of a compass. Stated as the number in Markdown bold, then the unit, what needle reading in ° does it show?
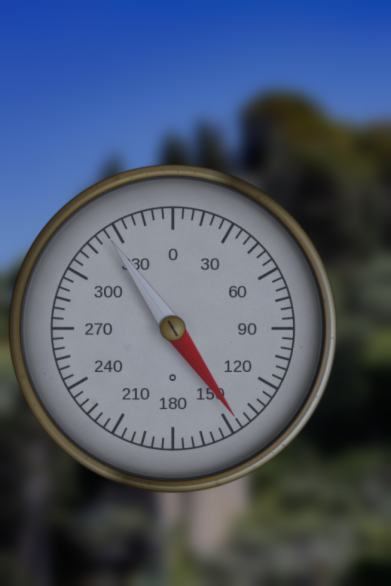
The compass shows **145** °
